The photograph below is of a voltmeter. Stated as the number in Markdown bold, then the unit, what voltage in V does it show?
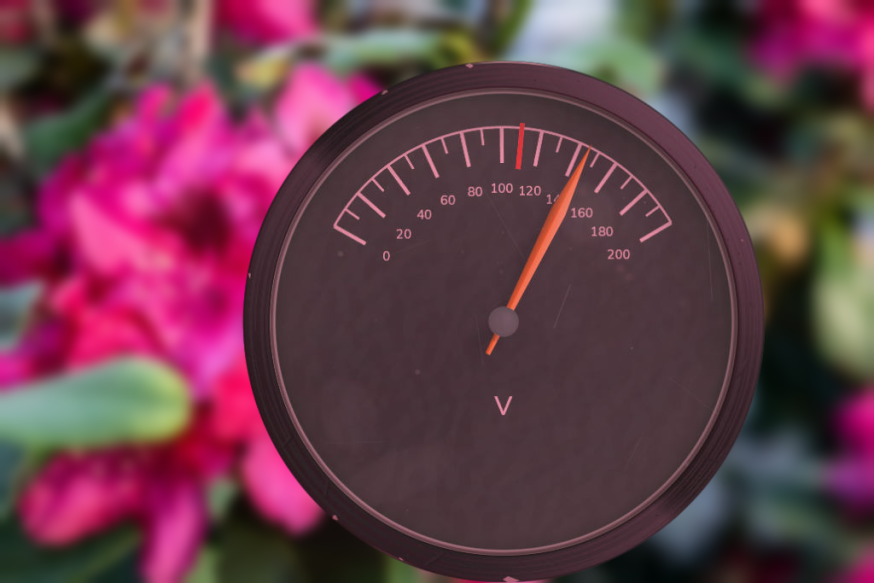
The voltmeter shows **145** V
